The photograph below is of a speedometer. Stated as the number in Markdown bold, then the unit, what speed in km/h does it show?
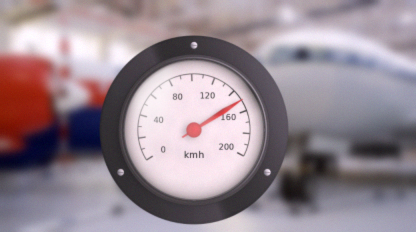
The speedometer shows **150** km/h
